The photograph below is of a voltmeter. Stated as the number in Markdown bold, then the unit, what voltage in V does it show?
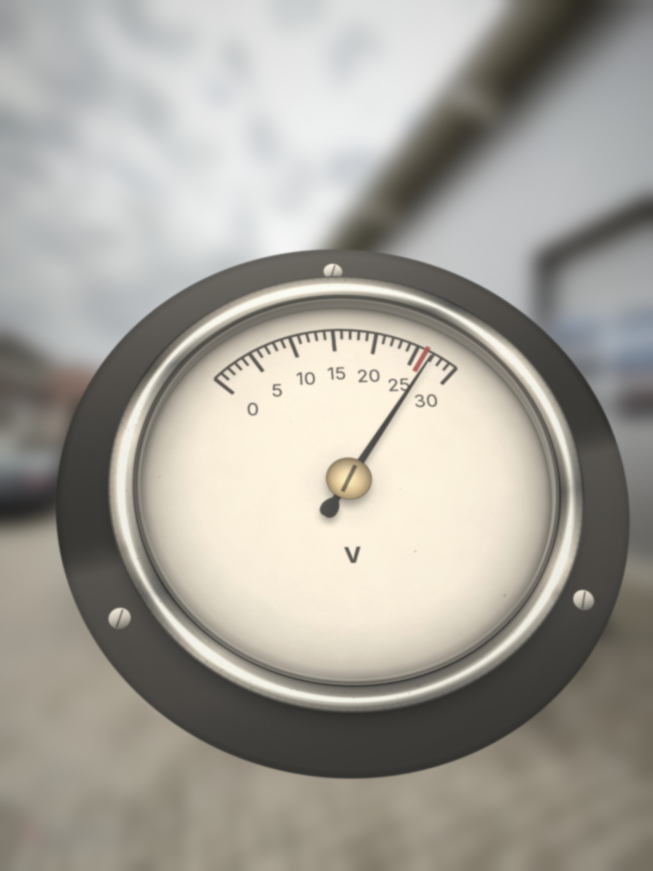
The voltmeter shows **27** V
